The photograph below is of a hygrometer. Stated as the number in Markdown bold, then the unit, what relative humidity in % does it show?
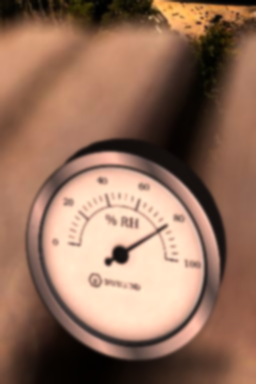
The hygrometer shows **80** %
